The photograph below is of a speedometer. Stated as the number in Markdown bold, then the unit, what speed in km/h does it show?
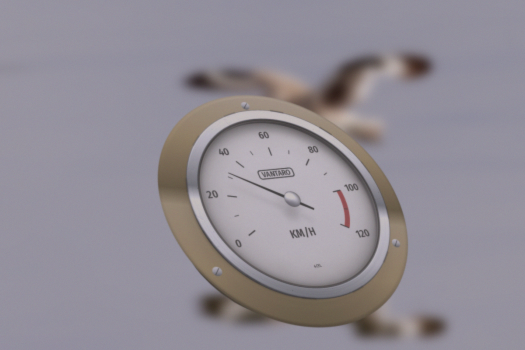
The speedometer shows **30** km/h
